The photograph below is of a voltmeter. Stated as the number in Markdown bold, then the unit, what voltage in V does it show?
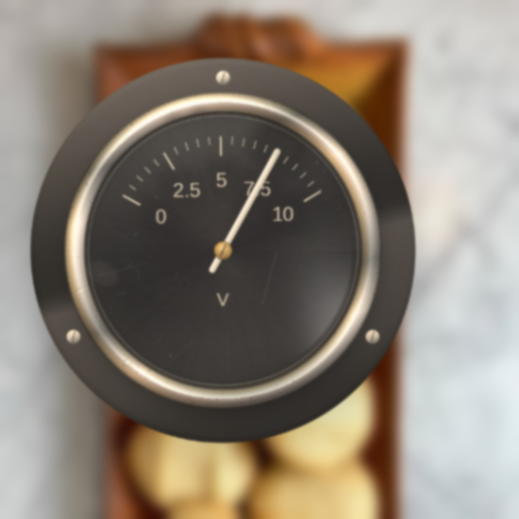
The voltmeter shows **7.5** V
